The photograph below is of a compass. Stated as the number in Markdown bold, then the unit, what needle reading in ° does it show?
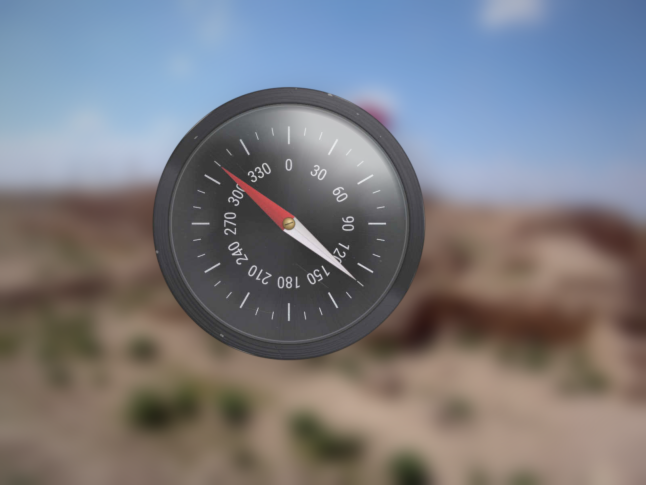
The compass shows **310** °
